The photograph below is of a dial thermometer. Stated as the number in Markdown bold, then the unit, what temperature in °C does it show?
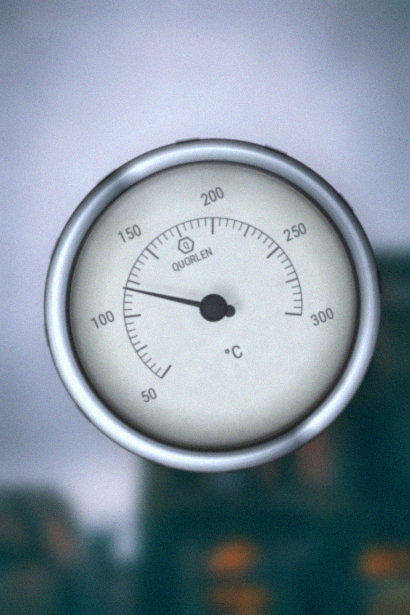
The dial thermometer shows **120** °C
